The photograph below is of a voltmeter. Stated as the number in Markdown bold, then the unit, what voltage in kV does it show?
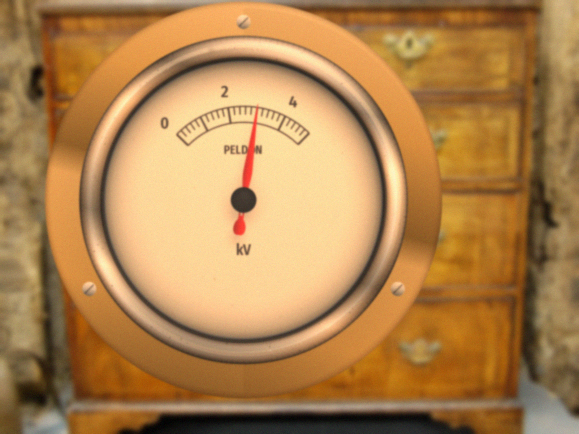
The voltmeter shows **3** kV
